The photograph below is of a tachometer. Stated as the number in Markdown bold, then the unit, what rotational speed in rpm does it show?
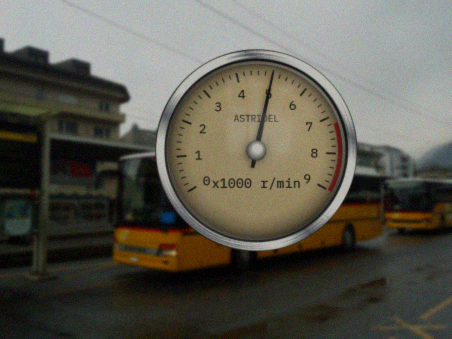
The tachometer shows **5000** rpm
